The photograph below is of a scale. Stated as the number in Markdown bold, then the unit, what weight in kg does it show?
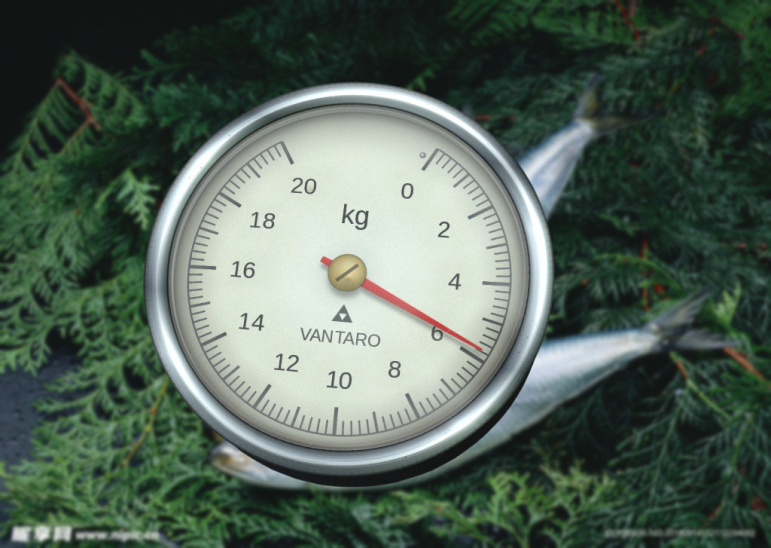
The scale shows **5.8** kg
